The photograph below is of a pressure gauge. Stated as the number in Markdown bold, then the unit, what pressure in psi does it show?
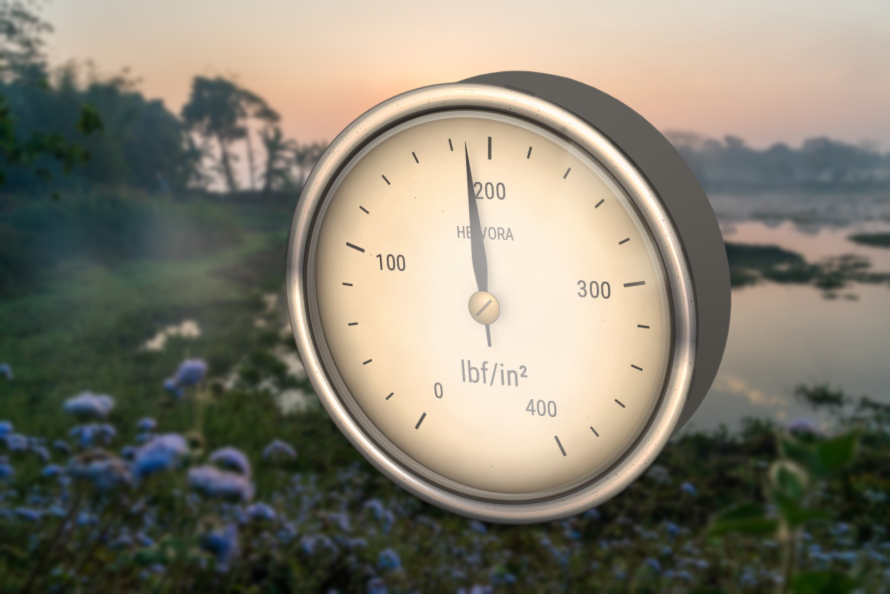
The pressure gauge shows **190** psi
